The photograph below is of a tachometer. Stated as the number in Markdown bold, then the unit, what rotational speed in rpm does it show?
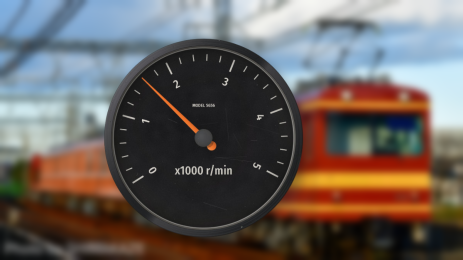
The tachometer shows **1600** rpm
